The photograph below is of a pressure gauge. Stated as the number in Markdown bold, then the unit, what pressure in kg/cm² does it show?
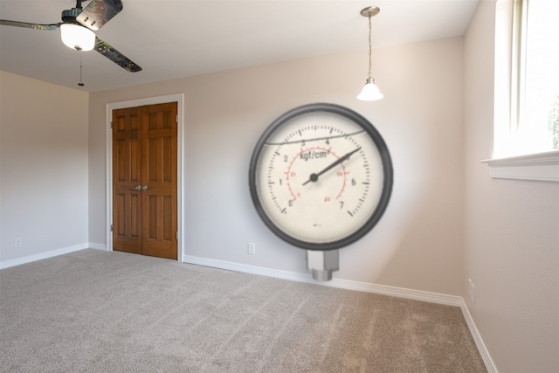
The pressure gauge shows **5** kg/cm²
